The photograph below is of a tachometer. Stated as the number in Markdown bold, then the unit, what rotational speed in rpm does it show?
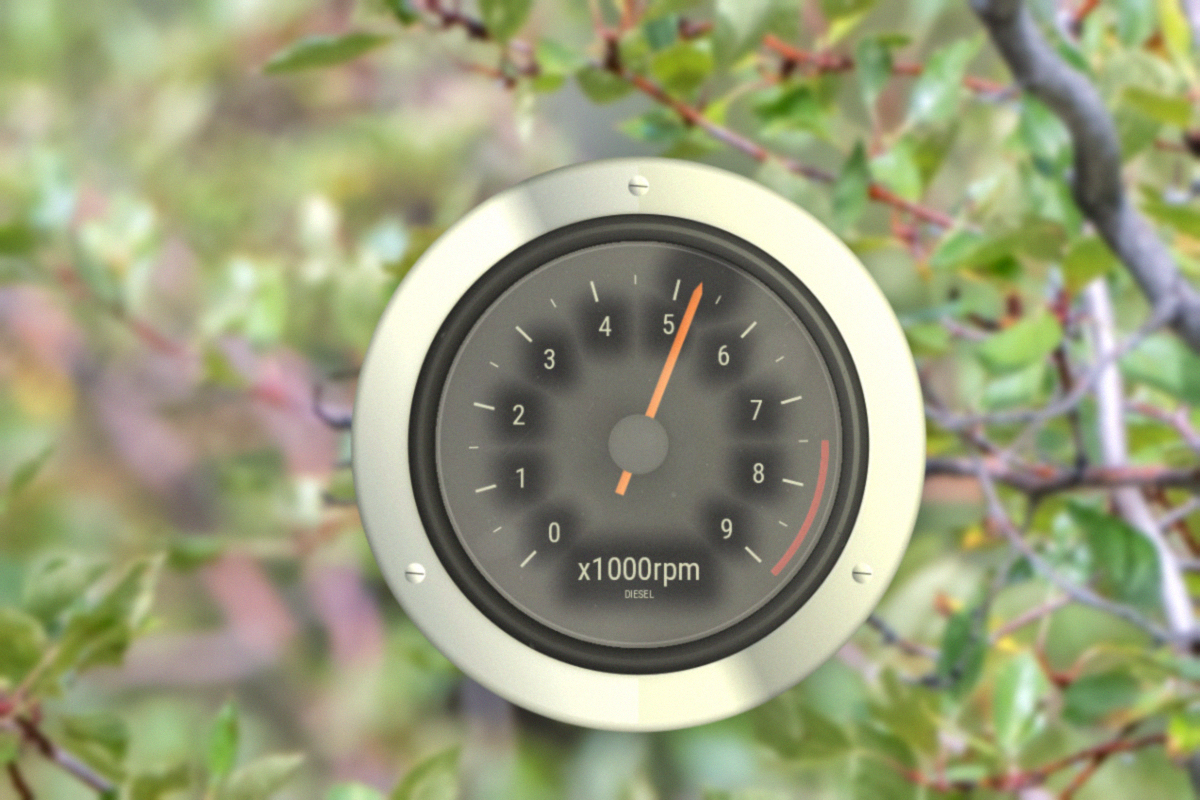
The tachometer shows **5250** rpm
